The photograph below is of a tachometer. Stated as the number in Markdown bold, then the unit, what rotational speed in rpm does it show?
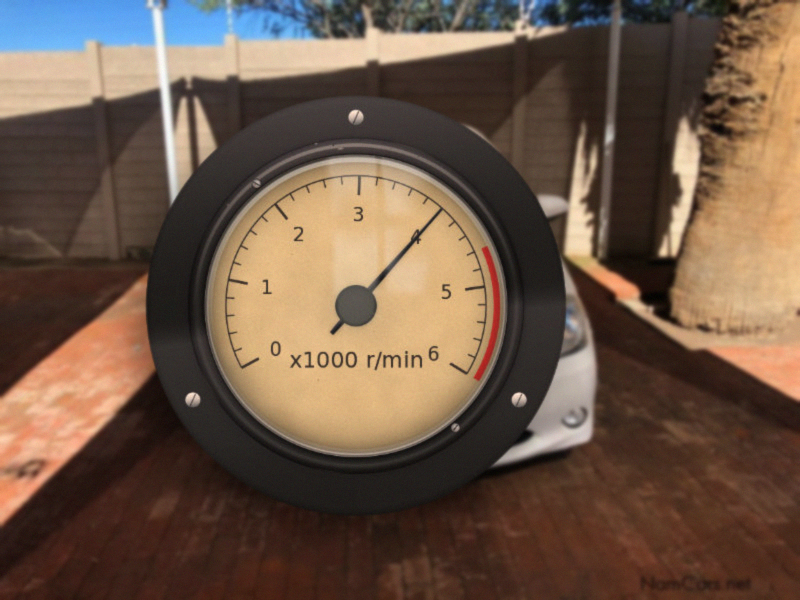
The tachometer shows **4000** rpm
